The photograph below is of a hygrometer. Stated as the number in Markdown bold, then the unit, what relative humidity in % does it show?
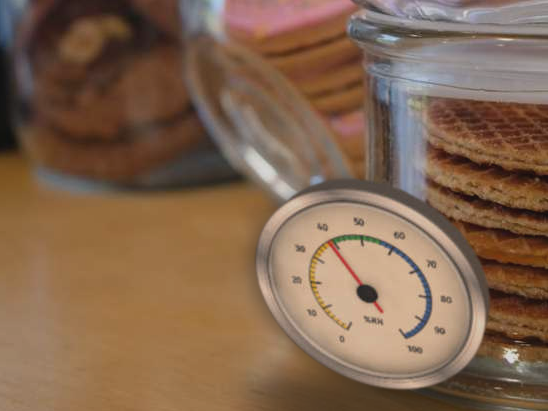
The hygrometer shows **40** %
